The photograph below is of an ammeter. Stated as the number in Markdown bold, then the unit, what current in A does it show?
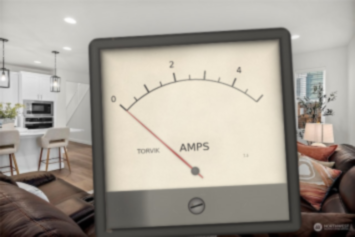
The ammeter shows **0** A
